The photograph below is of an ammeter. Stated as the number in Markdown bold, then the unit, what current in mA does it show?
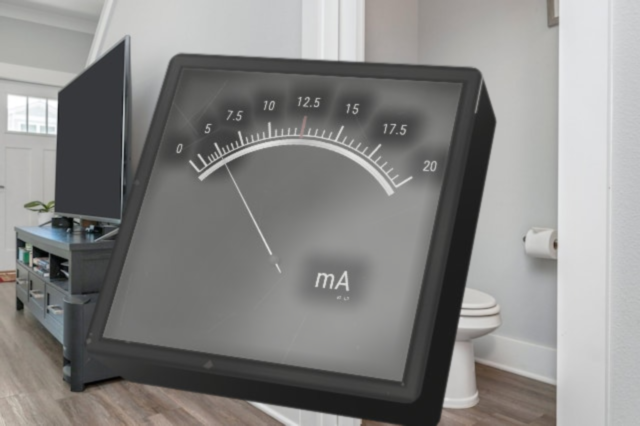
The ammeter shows **5** mA
